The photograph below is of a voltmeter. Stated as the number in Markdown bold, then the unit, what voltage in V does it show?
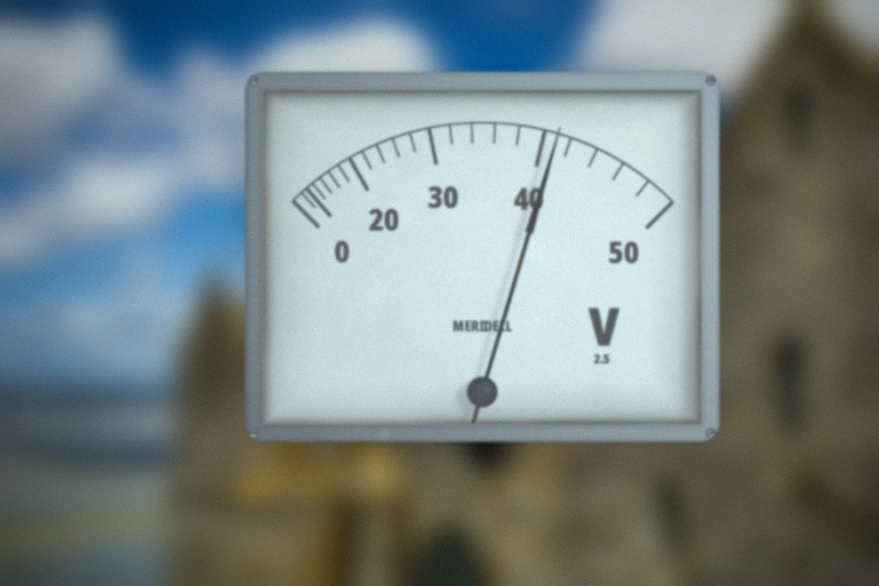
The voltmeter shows **41** V
